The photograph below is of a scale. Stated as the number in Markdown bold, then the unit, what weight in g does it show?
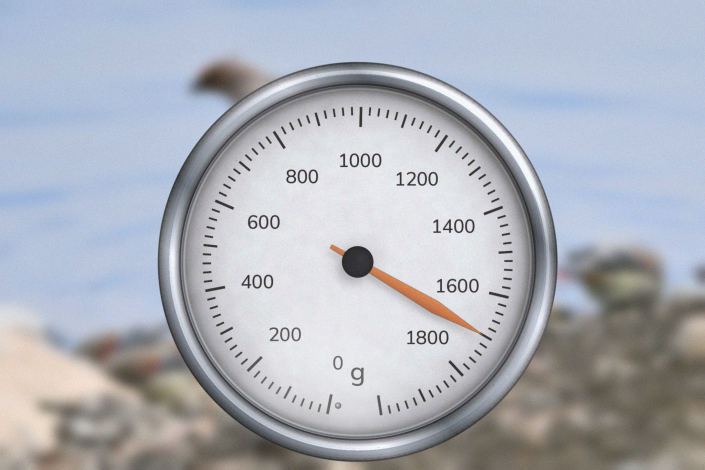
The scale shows **1700** g
